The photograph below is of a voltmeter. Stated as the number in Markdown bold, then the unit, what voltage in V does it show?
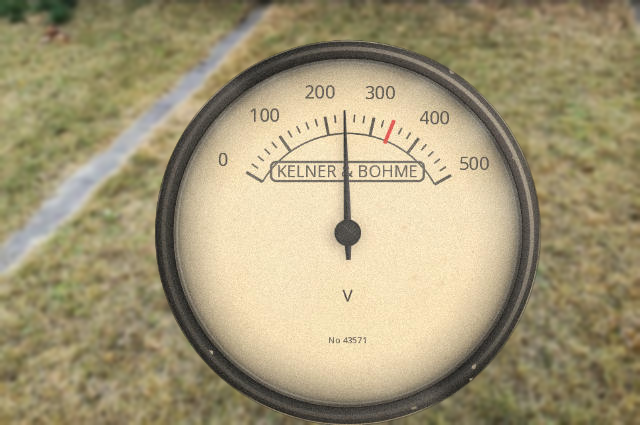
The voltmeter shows **240** V
